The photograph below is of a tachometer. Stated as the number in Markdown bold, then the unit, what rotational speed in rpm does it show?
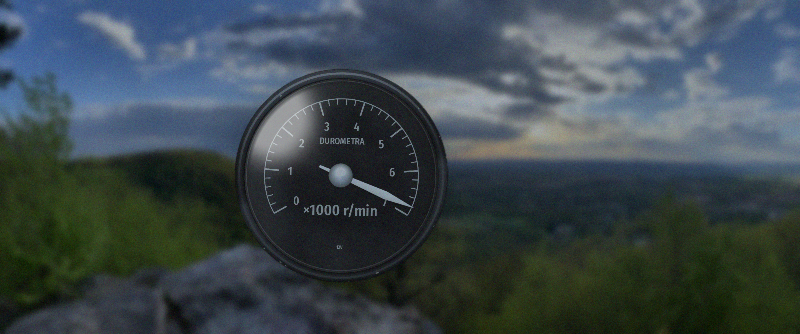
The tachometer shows **6800** rpm
